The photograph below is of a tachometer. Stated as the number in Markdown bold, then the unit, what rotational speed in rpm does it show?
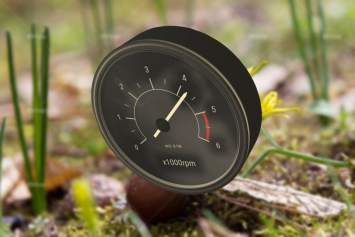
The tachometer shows **4250** rpm
